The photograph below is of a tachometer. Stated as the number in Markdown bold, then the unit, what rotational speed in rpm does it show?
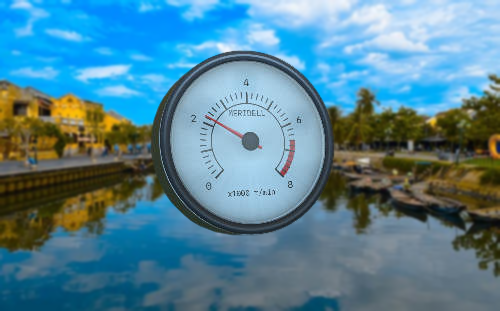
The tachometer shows **2200** rpm
